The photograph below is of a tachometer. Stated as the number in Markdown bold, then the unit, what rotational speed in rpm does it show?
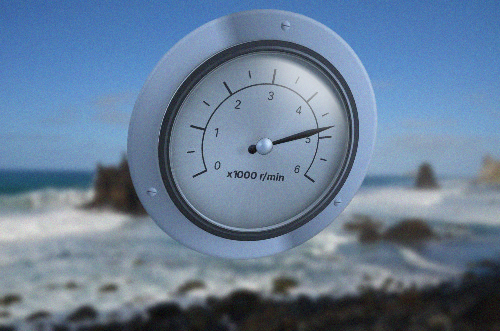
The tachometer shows **4750** rpm
